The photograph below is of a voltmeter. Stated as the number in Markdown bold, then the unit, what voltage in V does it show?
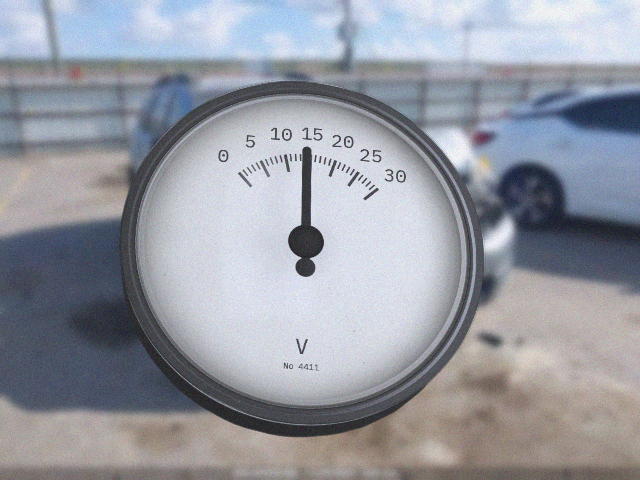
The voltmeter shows **14** V
